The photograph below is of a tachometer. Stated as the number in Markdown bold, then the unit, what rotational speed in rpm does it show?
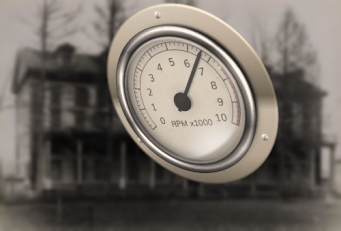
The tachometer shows **6600** rpm
